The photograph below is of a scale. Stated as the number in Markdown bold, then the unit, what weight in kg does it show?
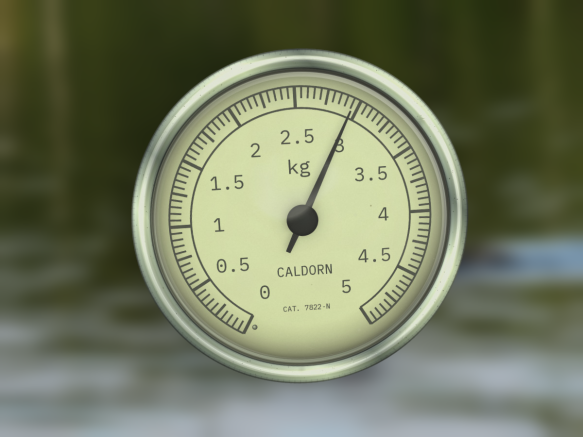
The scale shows **2.95** kg
